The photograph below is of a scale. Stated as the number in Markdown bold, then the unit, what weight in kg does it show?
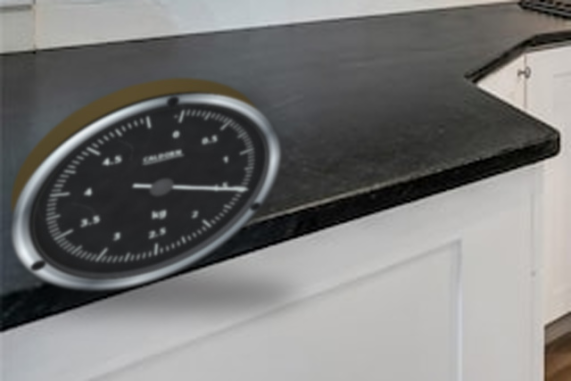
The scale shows **1.5** kg
